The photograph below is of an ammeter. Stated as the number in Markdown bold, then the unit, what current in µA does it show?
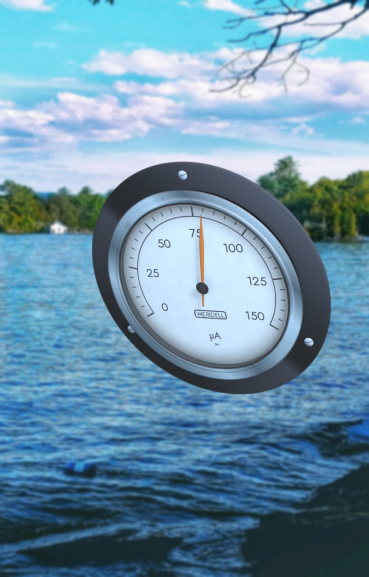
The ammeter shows **80** µA
